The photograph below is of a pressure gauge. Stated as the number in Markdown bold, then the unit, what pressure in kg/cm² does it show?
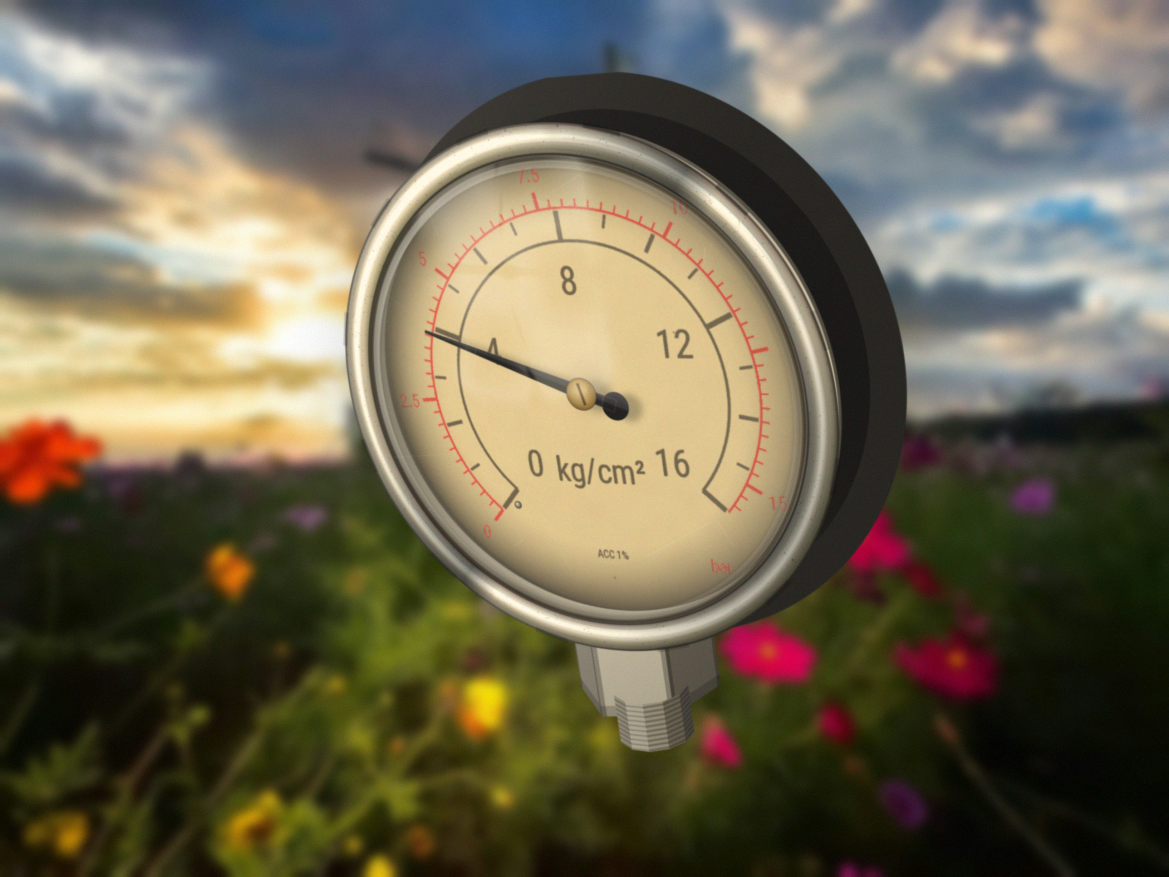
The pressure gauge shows **4** kg/cm²
